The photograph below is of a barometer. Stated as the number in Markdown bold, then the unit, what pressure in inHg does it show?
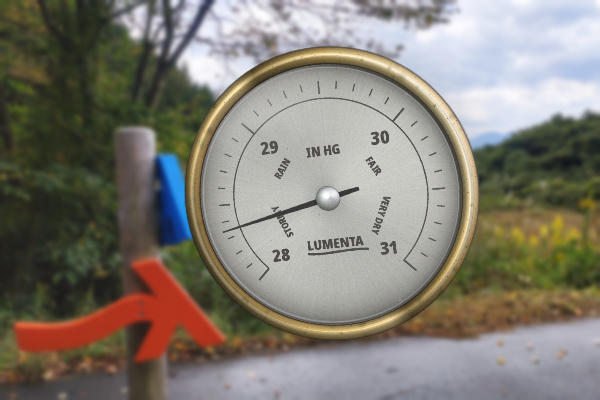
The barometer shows **28.35** inHg
